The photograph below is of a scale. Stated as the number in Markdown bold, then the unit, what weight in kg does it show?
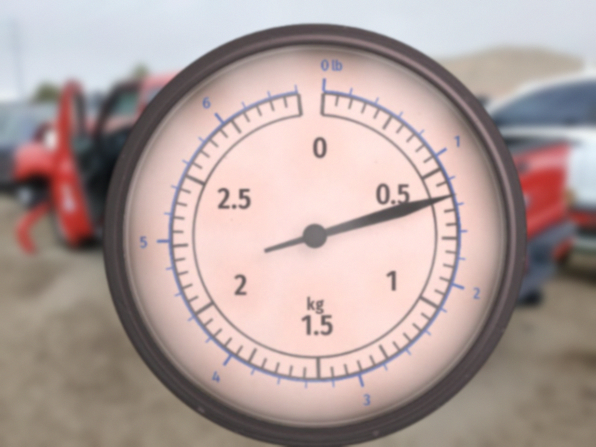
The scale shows **0.6** kg
